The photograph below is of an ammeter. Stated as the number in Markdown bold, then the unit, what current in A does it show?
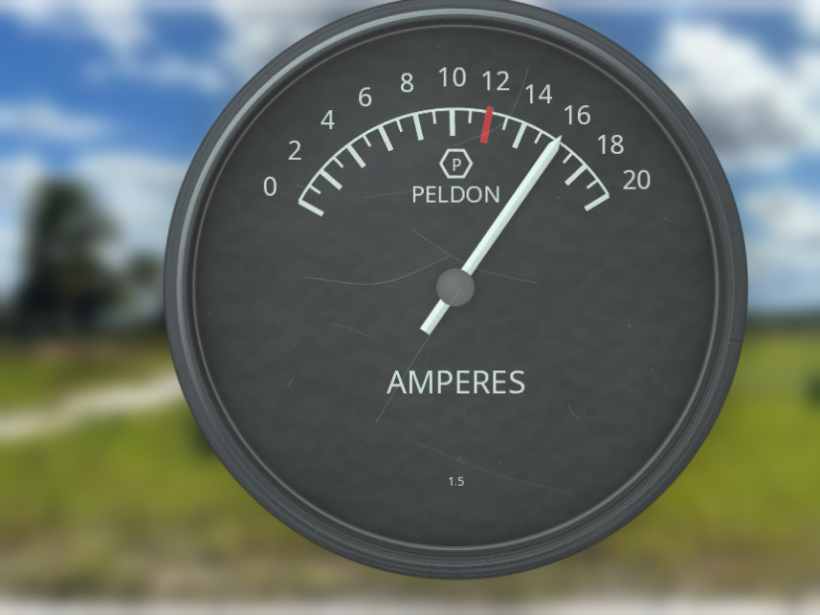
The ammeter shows **16** A
